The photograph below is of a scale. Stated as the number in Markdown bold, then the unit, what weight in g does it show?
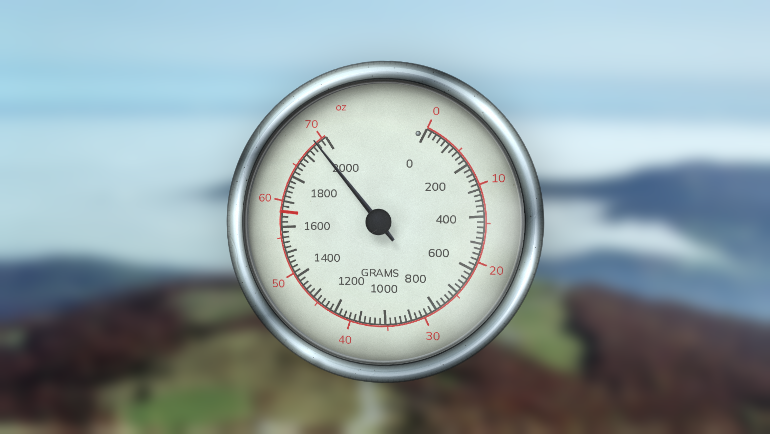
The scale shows **1960** g
